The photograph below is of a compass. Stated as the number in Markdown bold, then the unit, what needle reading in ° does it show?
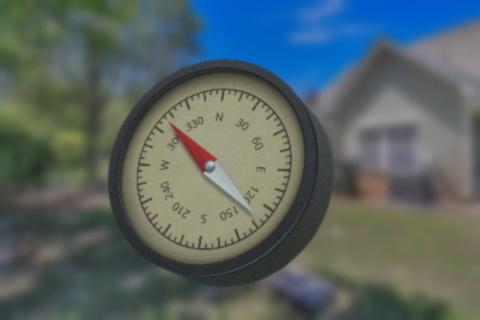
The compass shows **310** °
